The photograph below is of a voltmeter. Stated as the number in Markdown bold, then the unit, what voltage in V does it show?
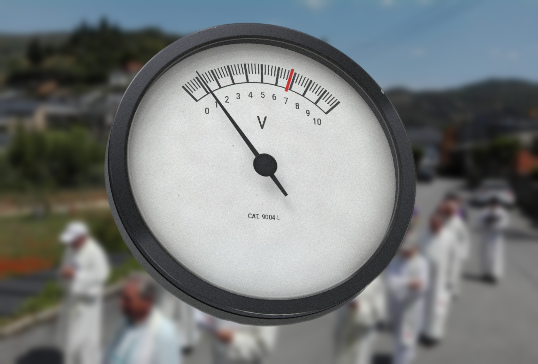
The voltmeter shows **1** V
